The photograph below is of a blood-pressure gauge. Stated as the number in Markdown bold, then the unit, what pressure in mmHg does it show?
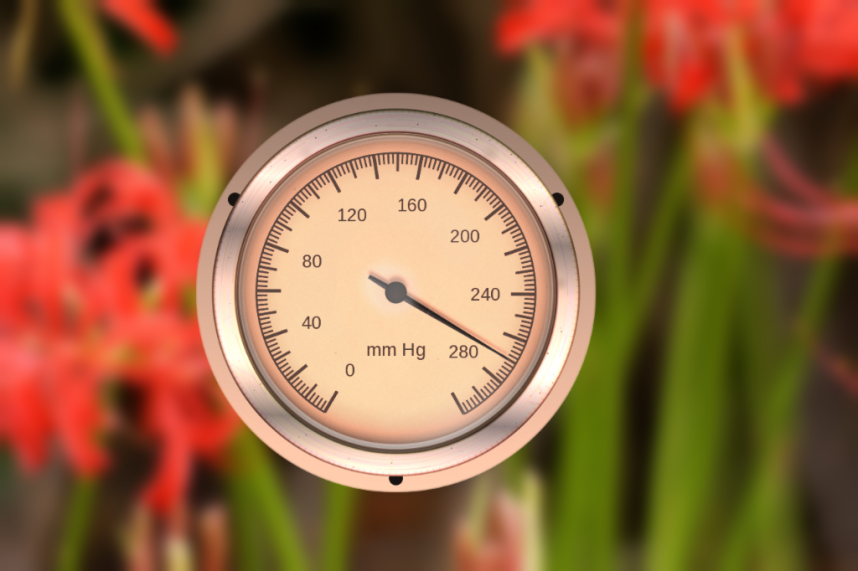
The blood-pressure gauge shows **270** mmHg
